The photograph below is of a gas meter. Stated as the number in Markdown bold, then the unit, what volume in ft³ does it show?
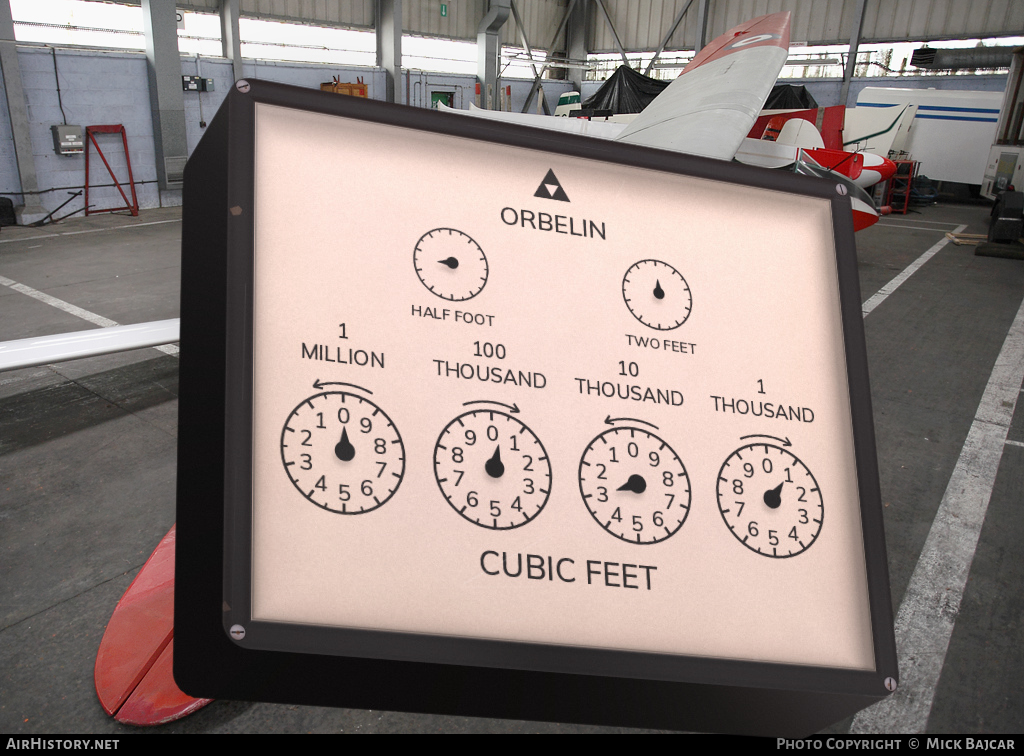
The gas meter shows **3100** ft³
